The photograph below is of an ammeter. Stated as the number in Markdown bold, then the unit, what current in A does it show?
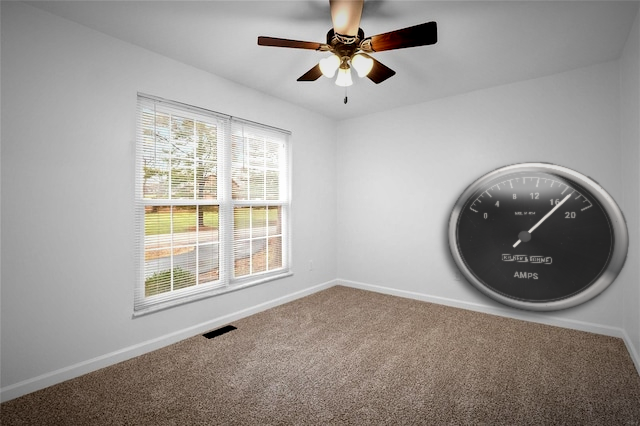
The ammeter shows **17** A
